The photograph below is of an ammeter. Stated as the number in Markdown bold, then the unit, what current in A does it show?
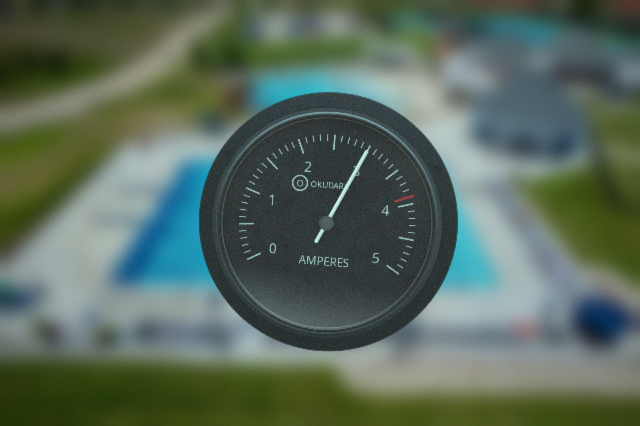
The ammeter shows **3** A
